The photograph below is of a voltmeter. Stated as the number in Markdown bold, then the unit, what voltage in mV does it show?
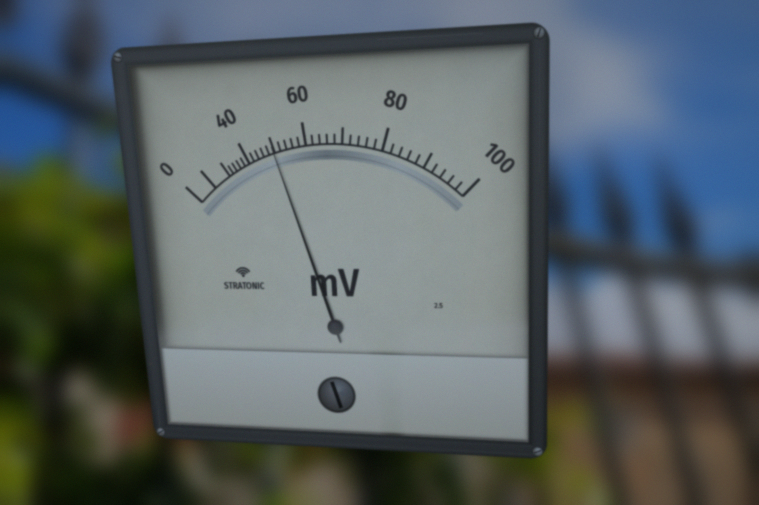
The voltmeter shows **50** mV
